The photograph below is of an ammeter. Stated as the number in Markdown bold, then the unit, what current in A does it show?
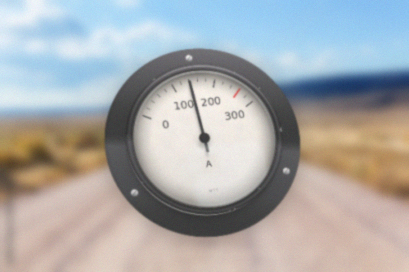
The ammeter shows **140** A
